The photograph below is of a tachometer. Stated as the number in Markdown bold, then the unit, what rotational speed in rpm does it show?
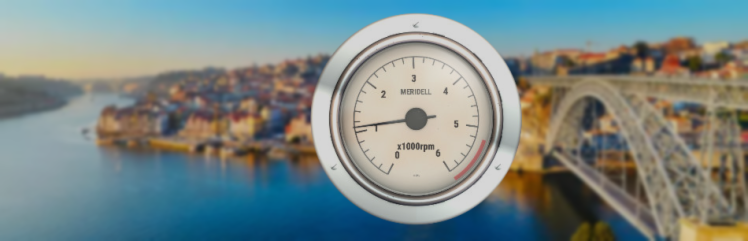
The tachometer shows **1100** rpm
